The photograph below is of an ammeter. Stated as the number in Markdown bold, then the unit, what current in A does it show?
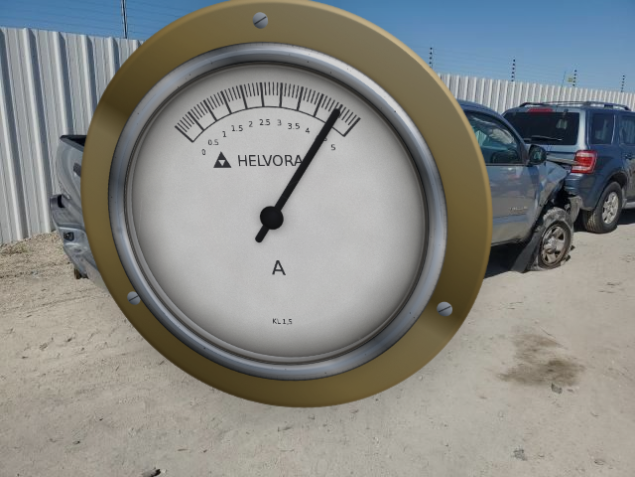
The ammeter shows **4.5** A
